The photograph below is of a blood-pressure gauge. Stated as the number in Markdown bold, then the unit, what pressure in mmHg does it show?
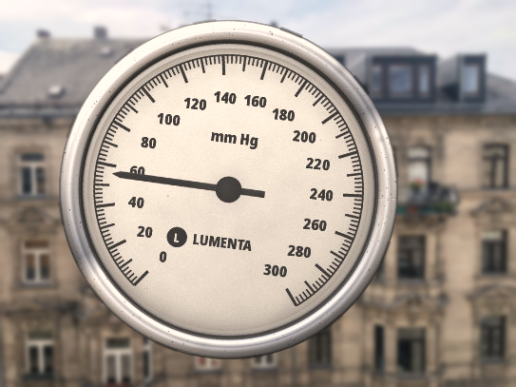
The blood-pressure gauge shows **56** mmHg
